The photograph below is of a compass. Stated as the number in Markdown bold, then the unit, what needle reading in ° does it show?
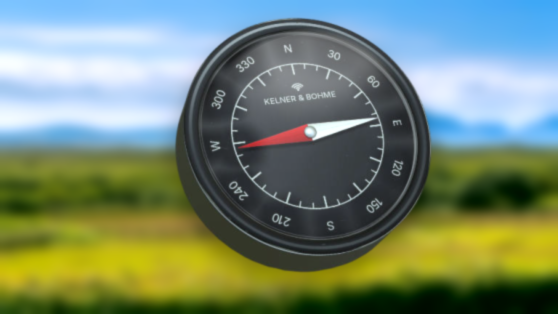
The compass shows **265** °
